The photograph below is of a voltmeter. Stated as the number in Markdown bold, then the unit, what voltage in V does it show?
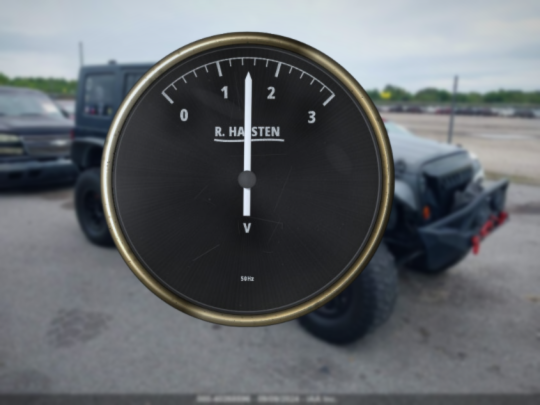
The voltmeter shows **1.5** V
